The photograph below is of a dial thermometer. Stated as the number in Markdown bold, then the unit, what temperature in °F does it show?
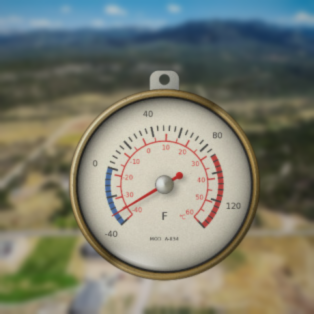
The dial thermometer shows **-32** °F
